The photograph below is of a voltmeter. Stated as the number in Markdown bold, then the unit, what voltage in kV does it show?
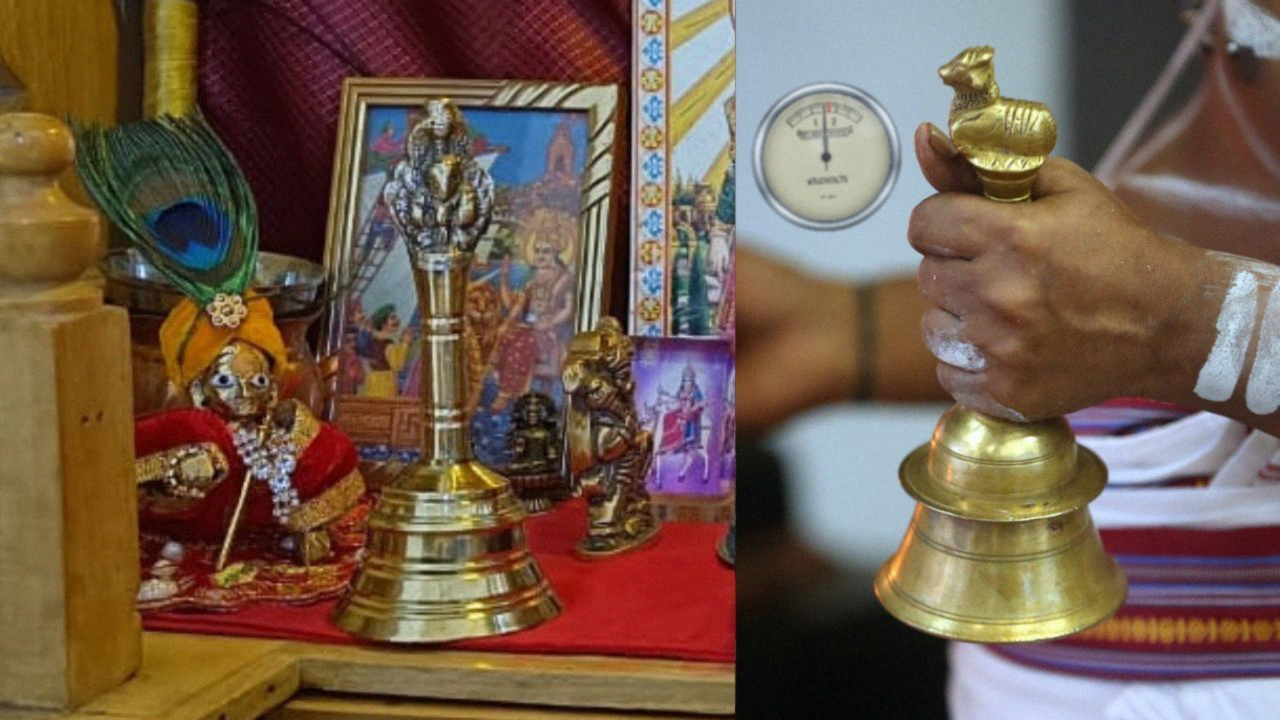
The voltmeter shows **1.5** kV
